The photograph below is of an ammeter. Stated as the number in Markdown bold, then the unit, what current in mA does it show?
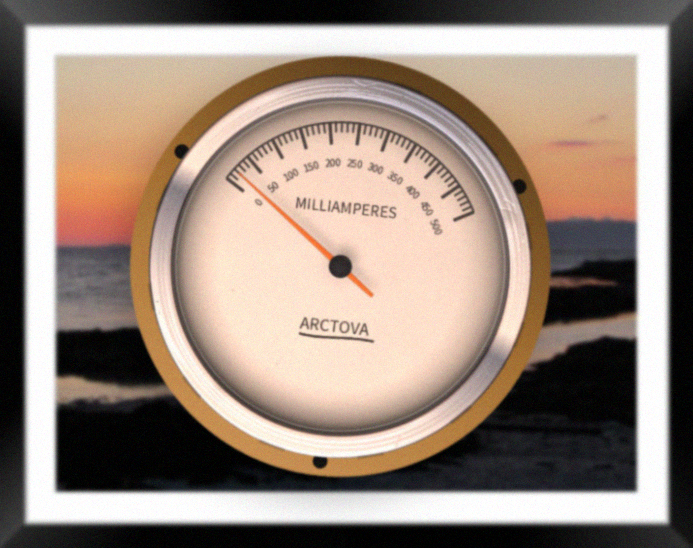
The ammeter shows **20** mA
